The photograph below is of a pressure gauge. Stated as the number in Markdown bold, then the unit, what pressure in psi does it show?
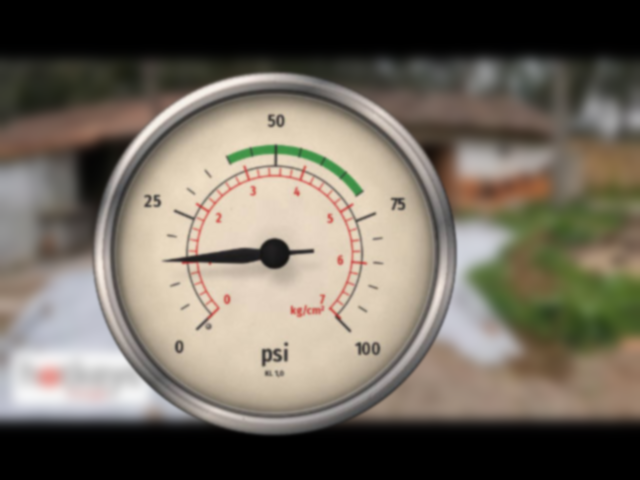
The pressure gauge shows **15** psi
